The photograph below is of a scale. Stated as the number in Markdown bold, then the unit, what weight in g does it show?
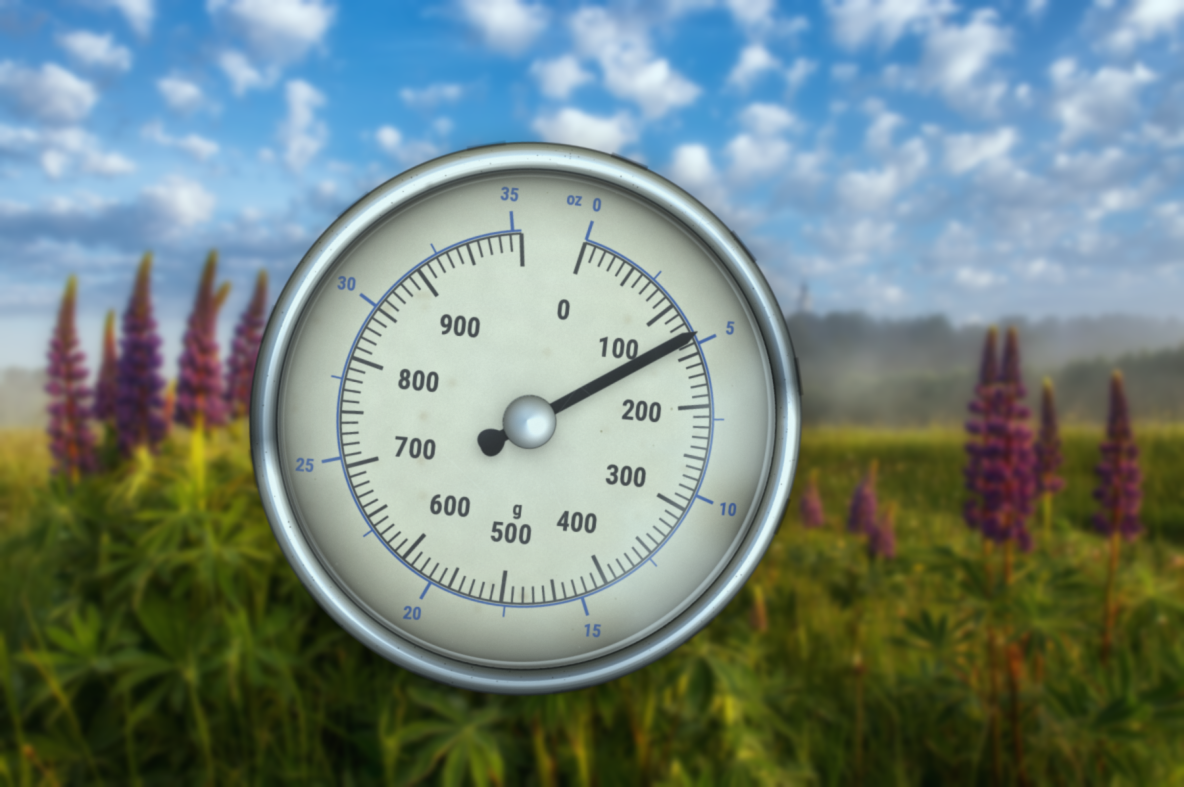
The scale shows **130** g
